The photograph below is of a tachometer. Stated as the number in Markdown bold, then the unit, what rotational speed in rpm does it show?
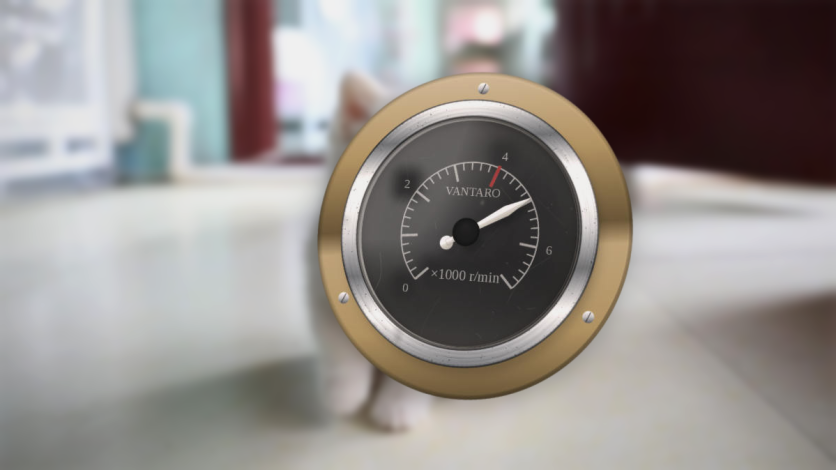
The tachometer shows **5000** rpm
